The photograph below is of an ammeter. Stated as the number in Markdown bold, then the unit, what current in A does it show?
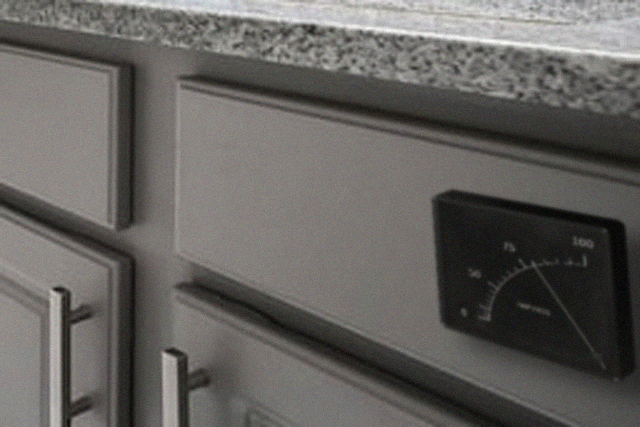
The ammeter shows **80** A
